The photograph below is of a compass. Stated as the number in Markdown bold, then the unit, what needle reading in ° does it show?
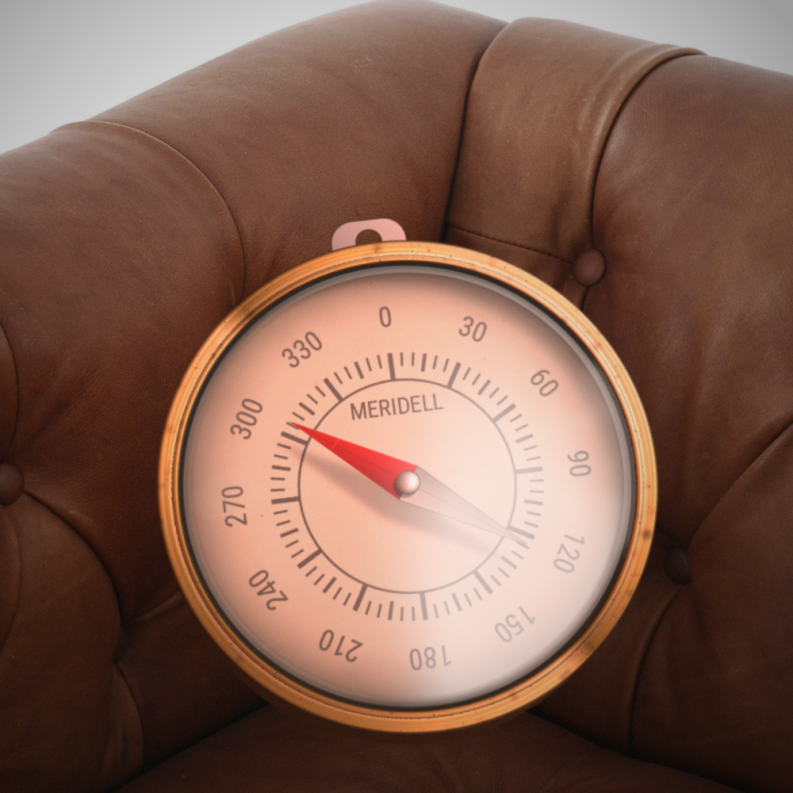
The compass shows **305** °
